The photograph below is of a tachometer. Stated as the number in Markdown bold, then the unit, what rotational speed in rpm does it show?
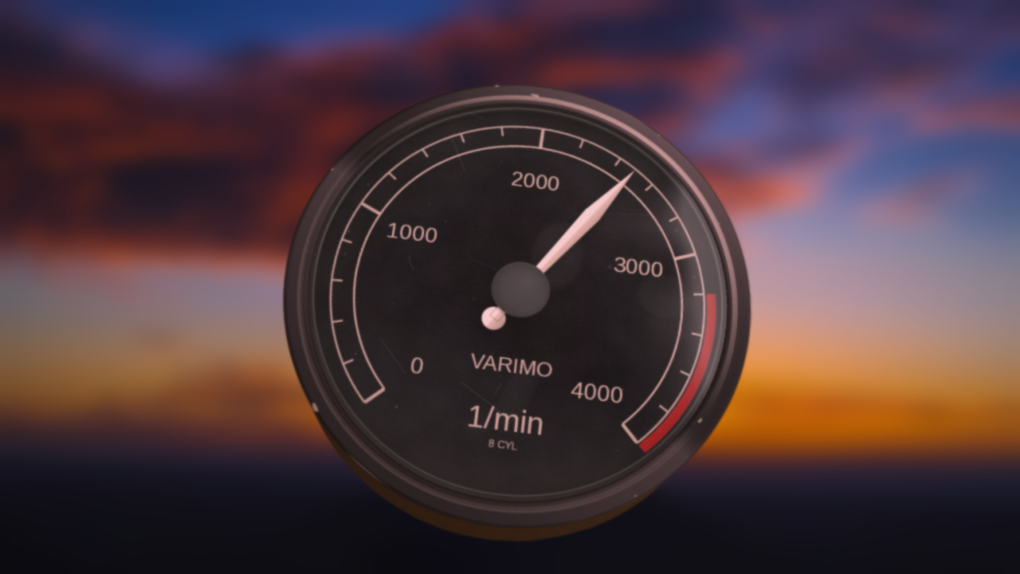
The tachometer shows **2500** rpm
